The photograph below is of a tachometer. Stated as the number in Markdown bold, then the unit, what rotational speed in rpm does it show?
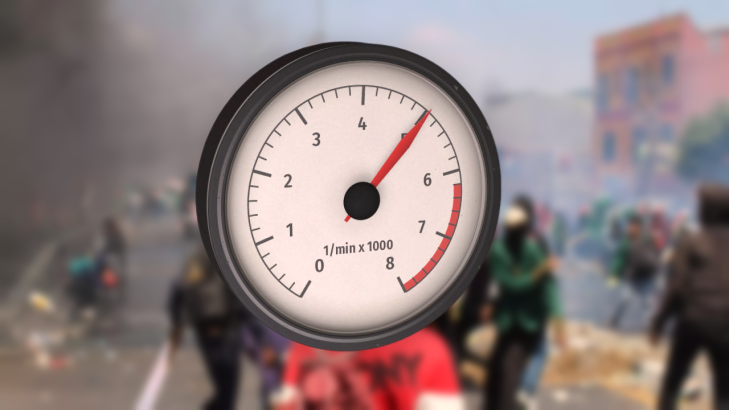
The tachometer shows **5000** rpm
